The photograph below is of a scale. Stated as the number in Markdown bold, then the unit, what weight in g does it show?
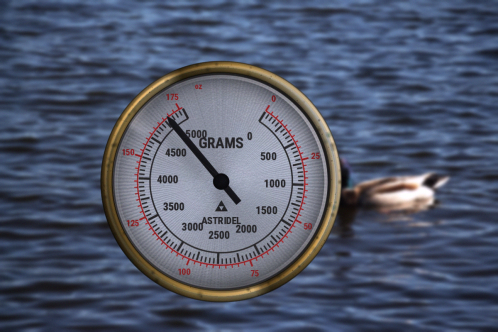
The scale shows **4800** g
